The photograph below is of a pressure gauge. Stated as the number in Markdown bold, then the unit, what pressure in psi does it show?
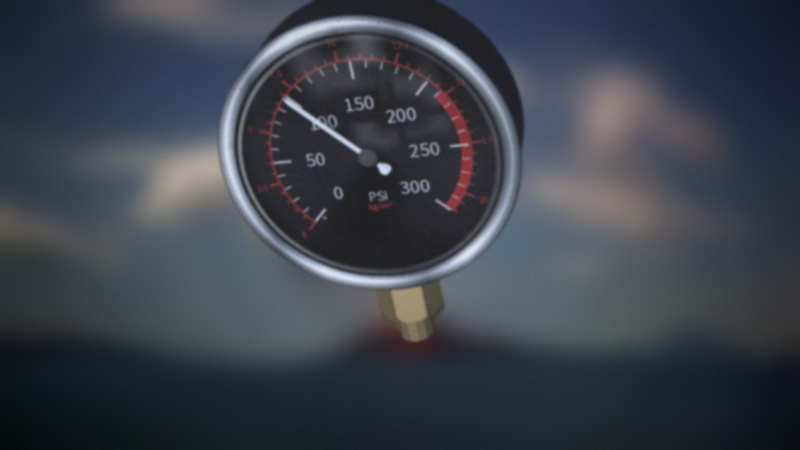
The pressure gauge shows **100** psi
